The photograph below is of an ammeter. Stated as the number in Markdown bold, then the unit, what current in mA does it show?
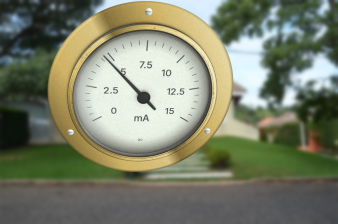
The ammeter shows **4.75** mA
